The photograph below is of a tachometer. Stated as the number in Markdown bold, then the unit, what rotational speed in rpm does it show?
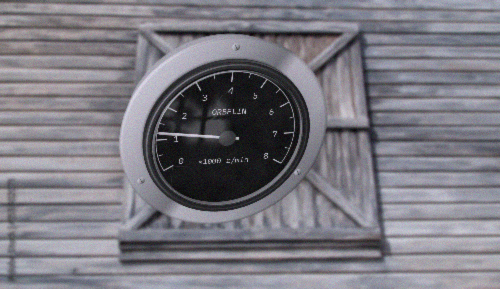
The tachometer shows **1250** rpm
